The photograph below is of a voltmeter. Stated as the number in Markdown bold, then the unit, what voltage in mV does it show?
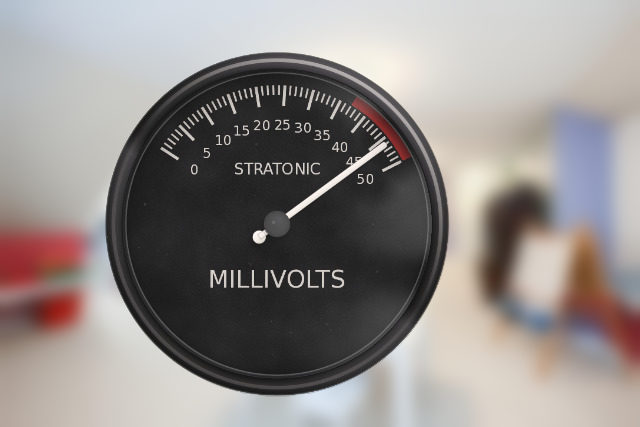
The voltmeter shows **46** mV
